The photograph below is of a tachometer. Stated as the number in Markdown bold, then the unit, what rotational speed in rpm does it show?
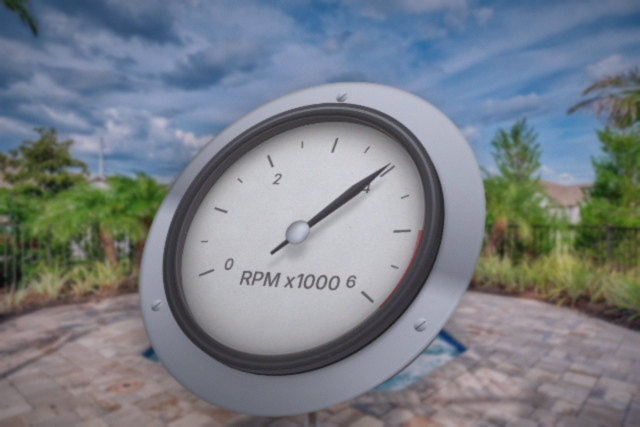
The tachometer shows **4000** rpm
